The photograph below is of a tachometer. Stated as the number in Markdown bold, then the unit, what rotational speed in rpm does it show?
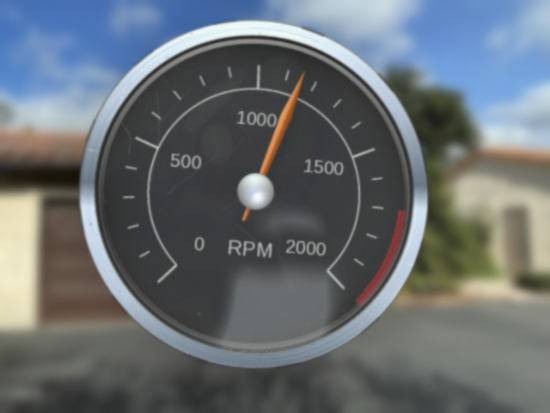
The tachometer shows **1150** rpm
